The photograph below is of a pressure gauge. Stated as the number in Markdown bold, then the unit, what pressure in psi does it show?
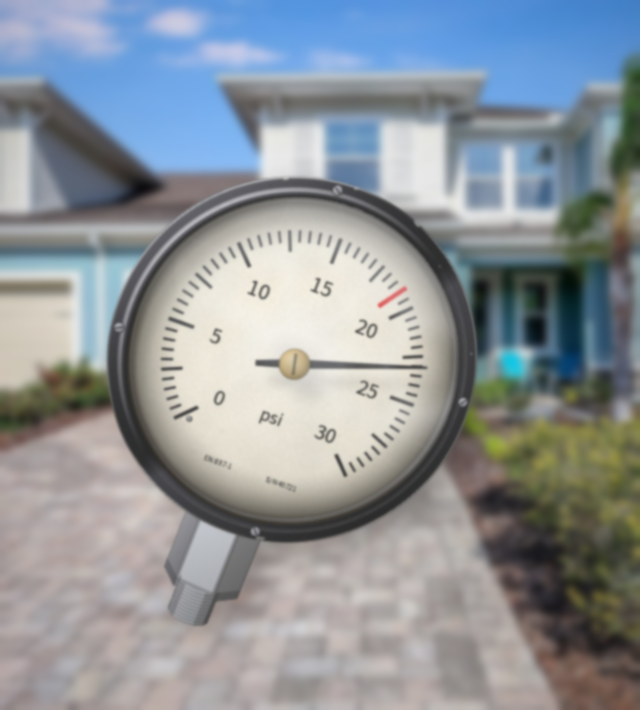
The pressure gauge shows **23** psi
